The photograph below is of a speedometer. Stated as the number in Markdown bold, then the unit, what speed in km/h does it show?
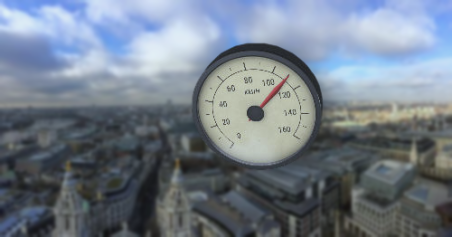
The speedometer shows **110** km/h
